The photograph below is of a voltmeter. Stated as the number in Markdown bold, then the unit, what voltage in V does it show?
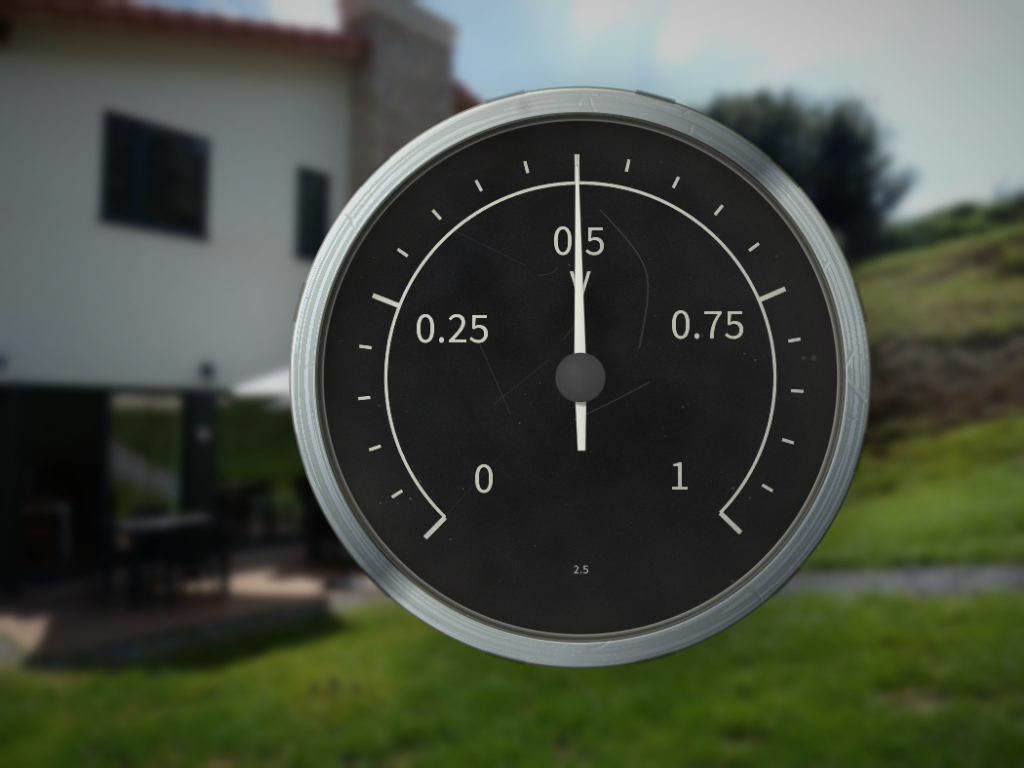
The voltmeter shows **0.5** V
